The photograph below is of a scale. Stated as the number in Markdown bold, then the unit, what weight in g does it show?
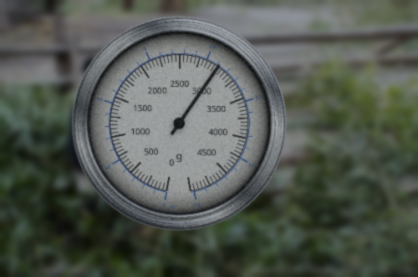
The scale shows **3000** g
